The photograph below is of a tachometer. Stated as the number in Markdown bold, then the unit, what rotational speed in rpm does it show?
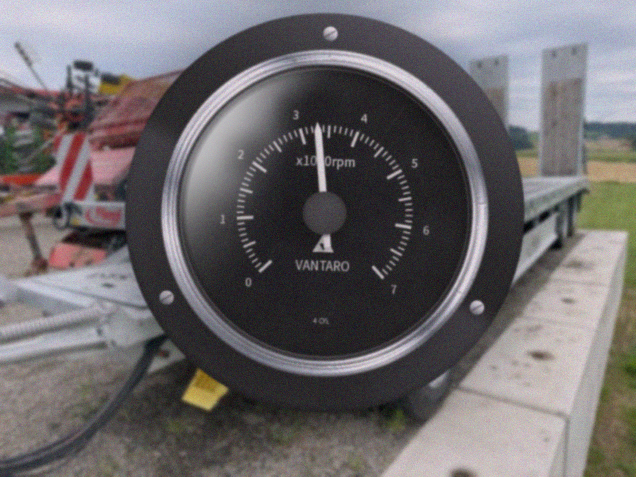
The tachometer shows **3300** rpm
